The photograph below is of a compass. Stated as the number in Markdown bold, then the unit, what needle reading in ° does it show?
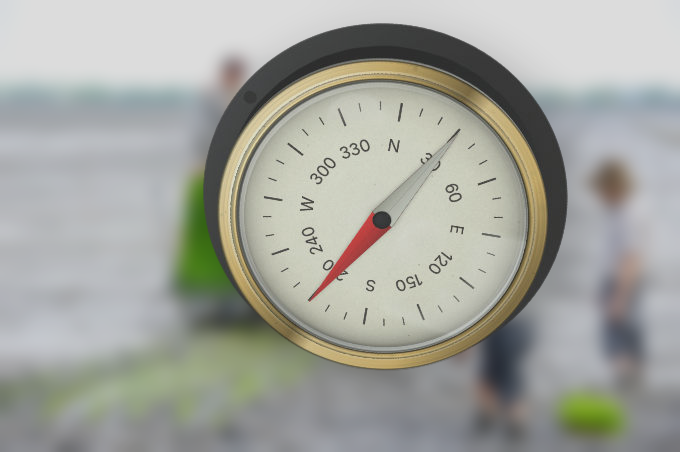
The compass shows **210** °
